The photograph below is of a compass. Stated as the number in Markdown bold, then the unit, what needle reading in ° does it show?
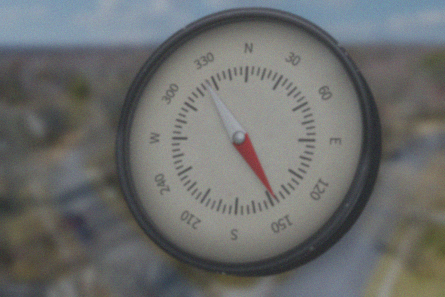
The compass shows **145** °
